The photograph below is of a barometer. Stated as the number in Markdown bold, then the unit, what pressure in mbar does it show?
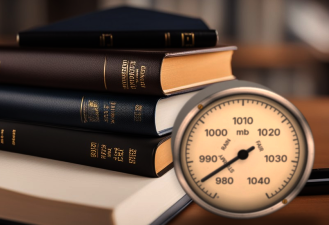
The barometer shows **985** mbar
